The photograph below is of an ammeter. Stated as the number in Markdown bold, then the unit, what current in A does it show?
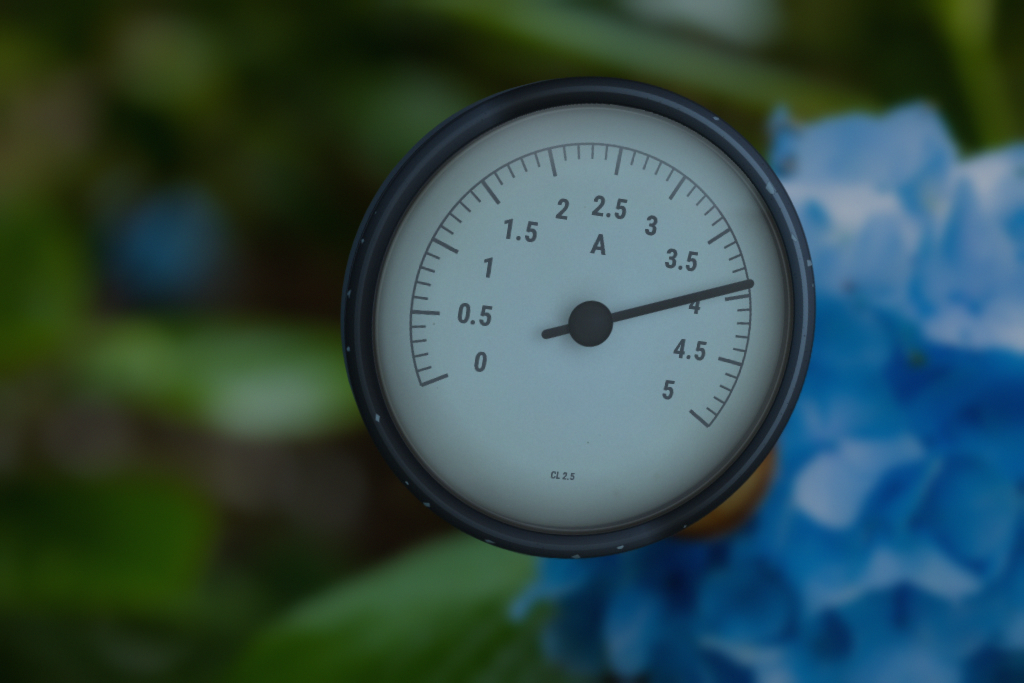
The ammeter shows **3.9** A
